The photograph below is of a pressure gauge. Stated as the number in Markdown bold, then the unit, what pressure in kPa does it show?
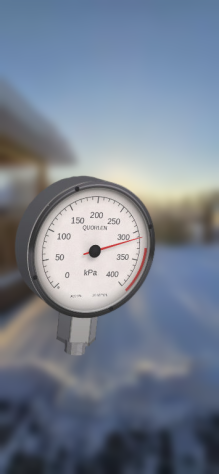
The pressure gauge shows **310** kPa
